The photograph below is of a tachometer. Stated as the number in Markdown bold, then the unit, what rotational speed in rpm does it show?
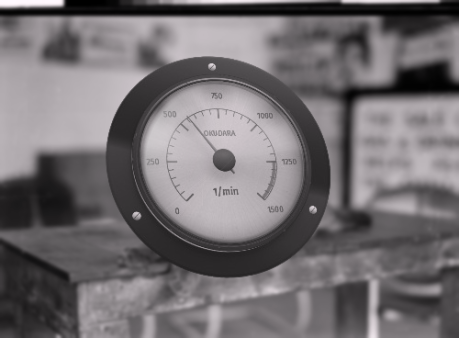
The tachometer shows **550** rpm
